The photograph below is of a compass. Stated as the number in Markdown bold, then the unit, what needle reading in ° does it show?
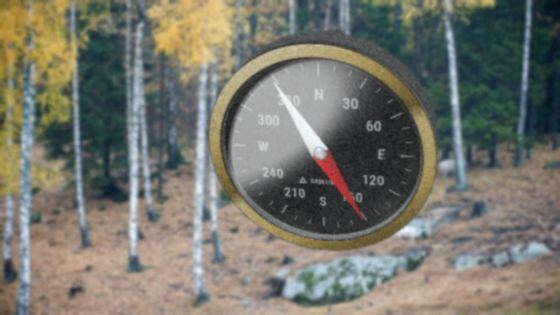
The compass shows **150** °
